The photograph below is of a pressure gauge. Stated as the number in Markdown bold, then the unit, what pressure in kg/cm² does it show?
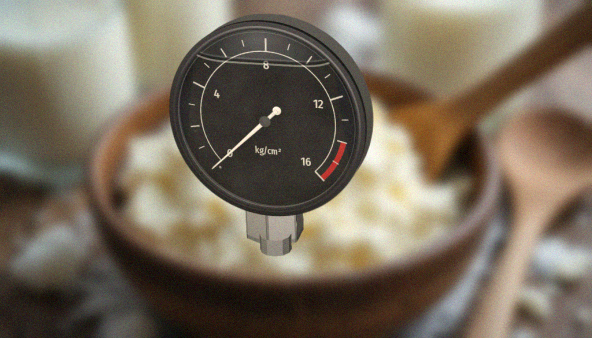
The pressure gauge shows **0** kg/cm²
